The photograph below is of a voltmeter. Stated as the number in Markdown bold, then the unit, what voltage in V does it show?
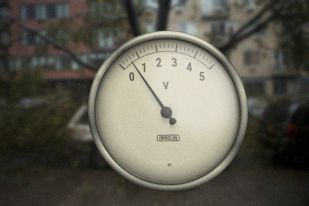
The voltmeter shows **0.6** V
